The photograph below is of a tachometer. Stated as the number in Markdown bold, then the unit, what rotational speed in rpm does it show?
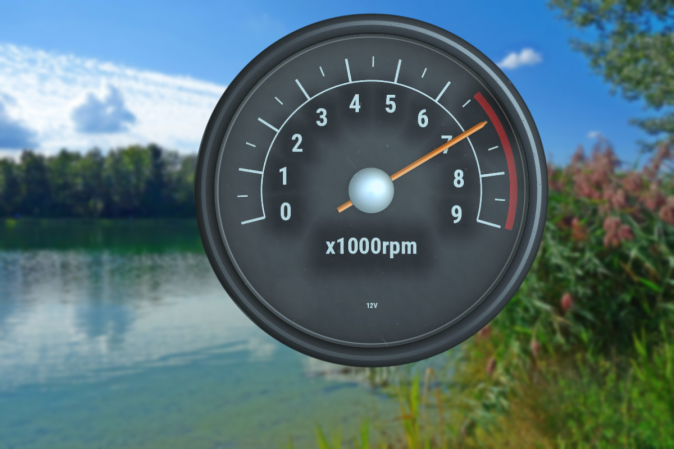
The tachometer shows **7000** rpm
